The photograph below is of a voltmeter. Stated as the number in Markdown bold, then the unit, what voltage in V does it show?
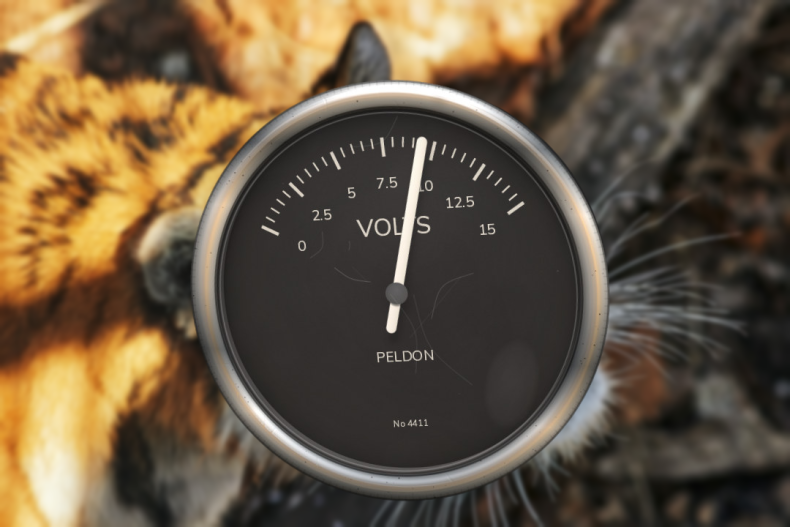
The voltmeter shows **9.5** V
